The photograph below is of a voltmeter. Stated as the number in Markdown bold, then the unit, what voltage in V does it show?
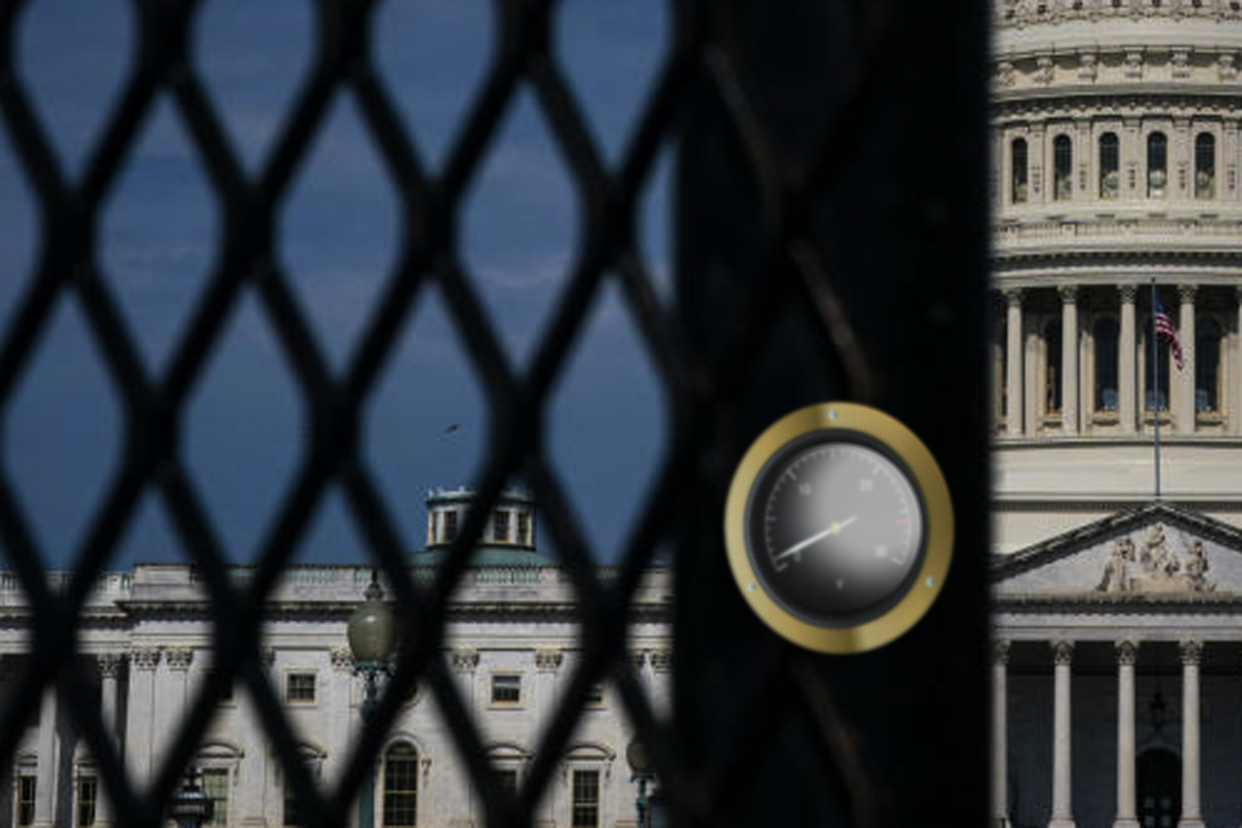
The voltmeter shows **1** V
